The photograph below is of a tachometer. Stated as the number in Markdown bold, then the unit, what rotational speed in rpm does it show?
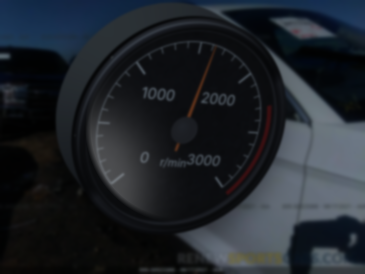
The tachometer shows **1600** rpm
